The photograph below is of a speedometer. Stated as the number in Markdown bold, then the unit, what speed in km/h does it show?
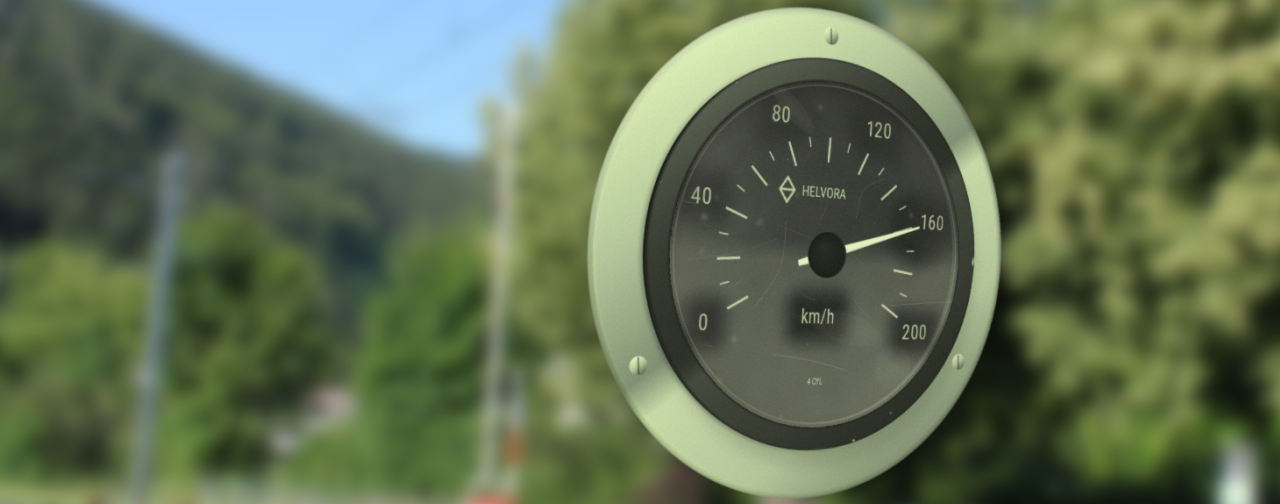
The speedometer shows **160** km/h
